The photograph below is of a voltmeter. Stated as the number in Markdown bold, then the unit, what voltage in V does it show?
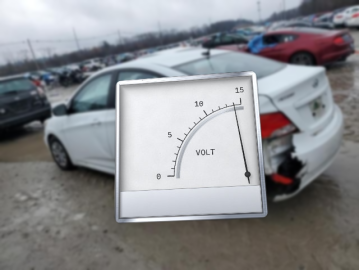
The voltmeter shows **14** V
